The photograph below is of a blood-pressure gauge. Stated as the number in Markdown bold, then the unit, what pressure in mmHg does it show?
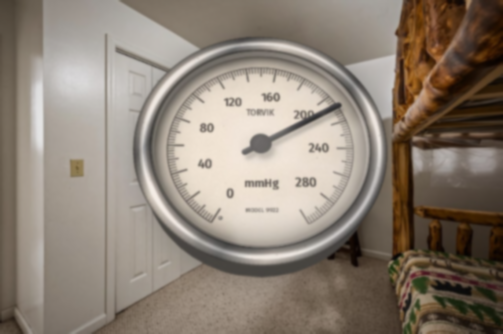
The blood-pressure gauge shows **210** mmHg
